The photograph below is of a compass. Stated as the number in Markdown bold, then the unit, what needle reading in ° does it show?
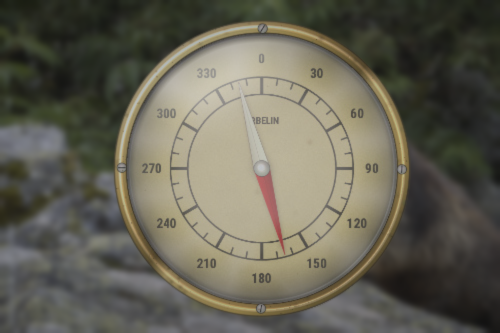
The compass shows **165** °
